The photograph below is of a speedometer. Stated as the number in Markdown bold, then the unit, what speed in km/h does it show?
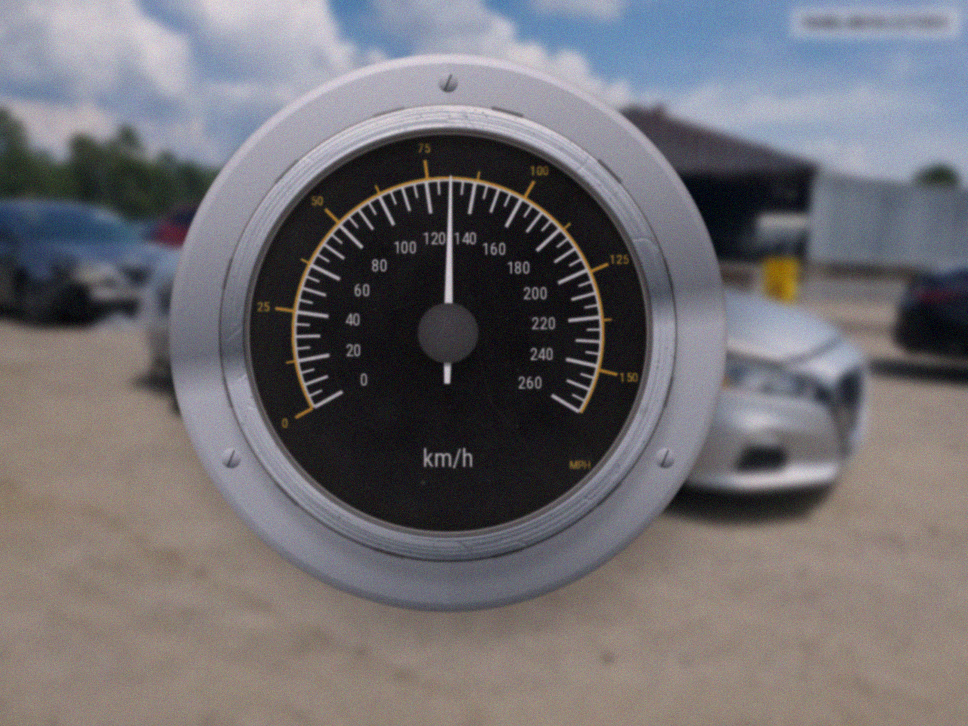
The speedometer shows **130** km/h
